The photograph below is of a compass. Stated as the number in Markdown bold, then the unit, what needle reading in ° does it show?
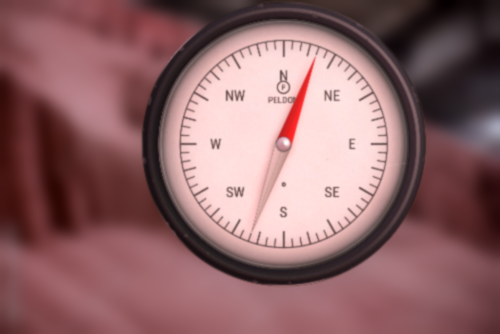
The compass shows **20** °
